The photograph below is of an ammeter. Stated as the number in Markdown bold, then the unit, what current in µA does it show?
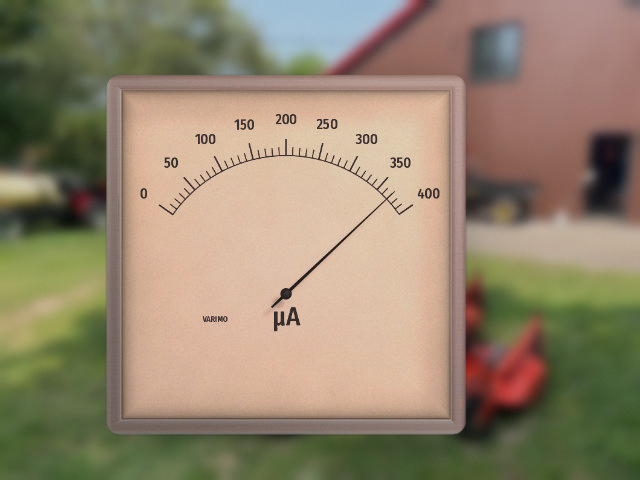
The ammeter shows **370** µA
